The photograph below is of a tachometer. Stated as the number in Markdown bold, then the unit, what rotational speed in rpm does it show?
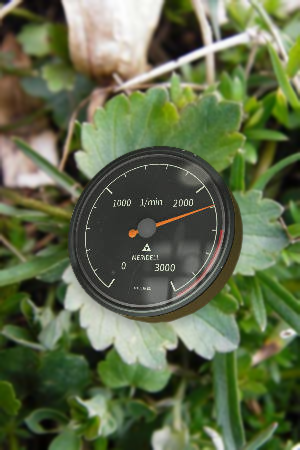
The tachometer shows **2200** rpm
